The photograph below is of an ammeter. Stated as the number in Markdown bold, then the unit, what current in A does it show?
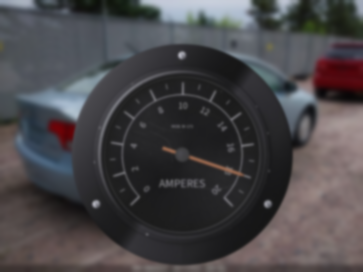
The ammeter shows **18** A
